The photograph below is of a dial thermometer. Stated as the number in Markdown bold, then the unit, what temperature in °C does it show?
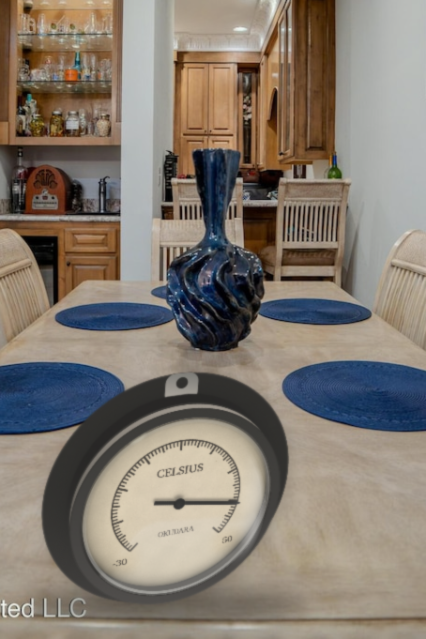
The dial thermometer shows **40** °C
